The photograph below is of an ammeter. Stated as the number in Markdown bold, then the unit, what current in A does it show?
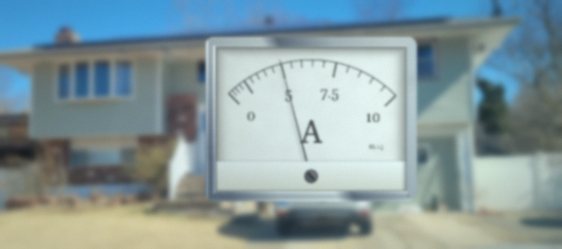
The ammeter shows **5** A
